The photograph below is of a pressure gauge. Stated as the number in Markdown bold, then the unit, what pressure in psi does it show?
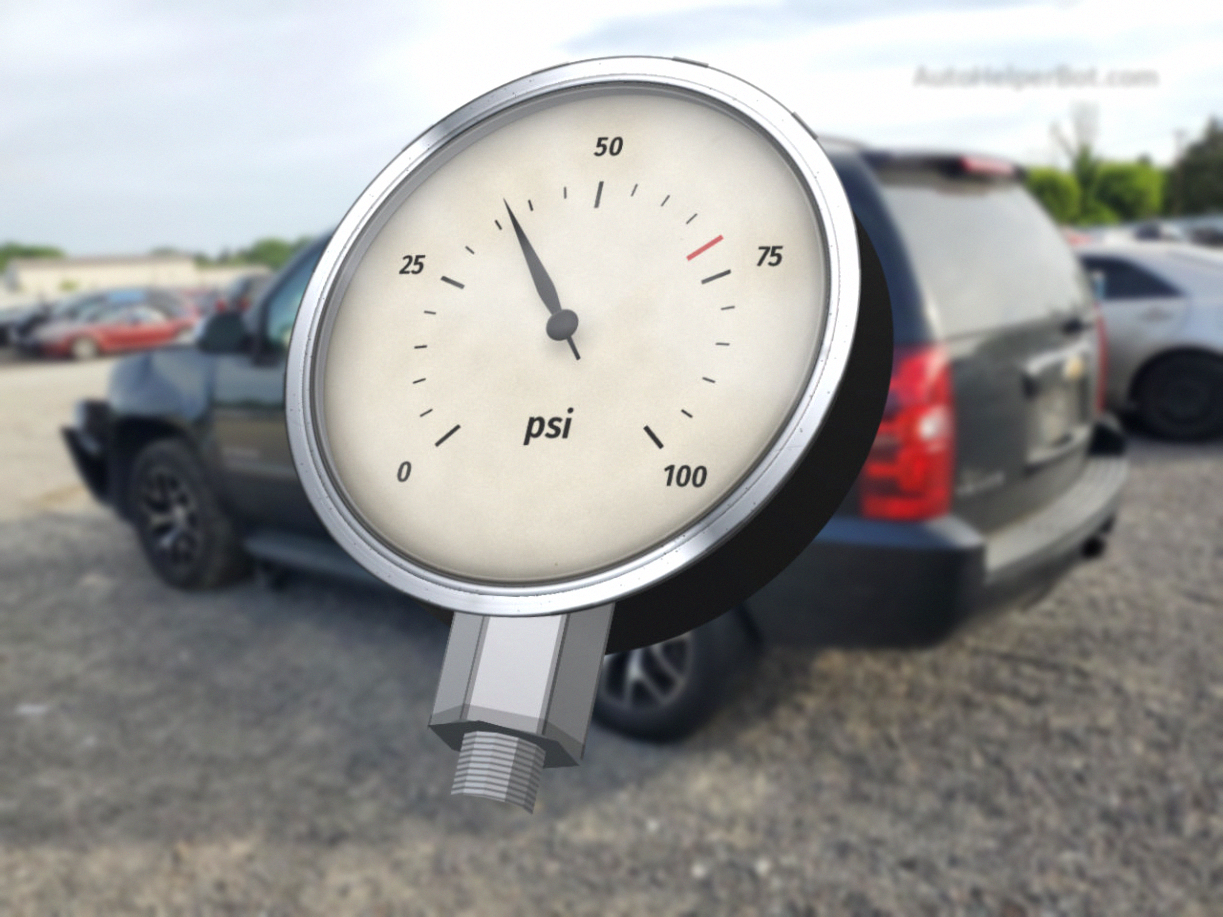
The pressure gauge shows **37.5** psi
